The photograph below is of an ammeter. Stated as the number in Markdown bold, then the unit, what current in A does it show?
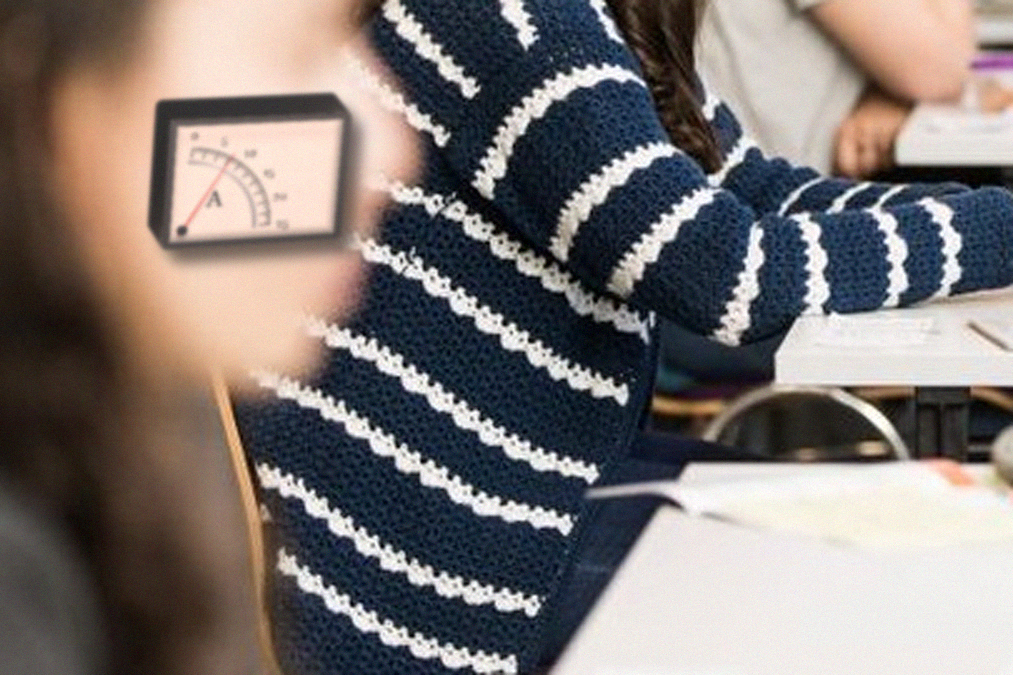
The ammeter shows **7.5** A
